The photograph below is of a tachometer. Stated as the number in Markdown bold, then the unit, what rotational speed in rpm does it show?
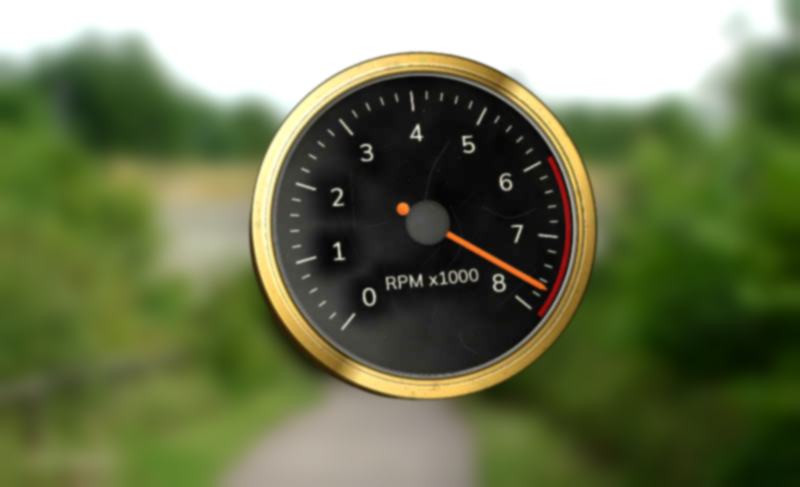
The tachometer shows **7700** rpm
